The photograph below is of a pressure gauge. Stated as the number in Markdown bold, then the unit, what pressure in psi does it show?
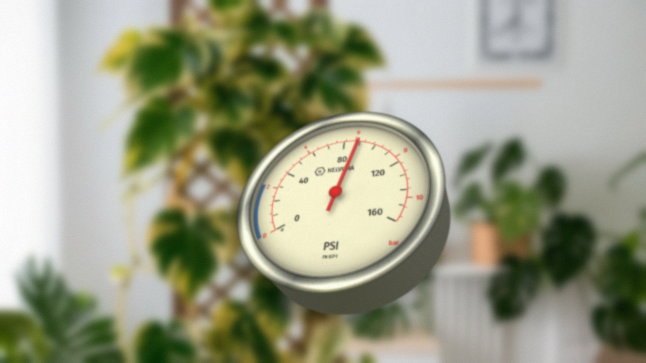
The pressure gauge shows **90** psi
